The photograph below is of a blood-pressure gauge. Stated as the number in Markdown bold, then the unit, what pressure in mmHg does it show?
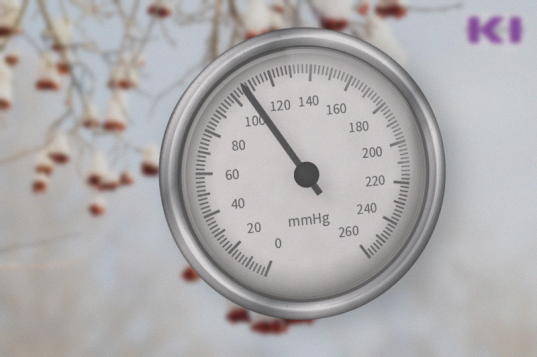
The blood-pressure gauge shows **106** mmHg
